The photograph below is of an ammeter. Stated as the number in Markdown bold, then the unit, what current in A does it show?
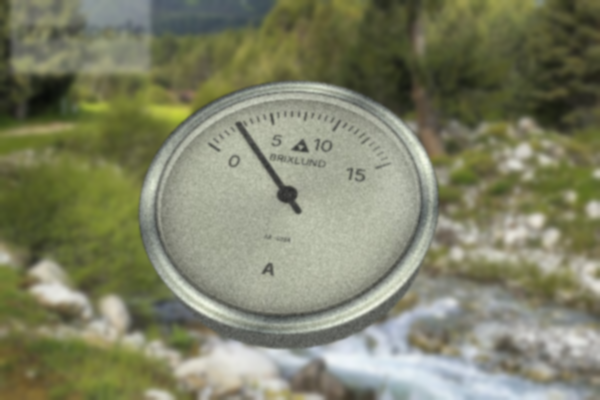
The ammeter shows **2.5** A
